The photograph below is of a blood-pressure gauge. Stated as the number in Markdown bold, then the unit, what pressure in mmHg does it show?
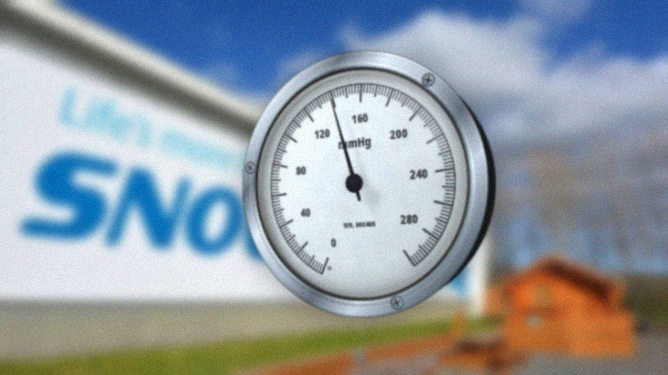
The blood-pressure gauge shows **140** mmHg
